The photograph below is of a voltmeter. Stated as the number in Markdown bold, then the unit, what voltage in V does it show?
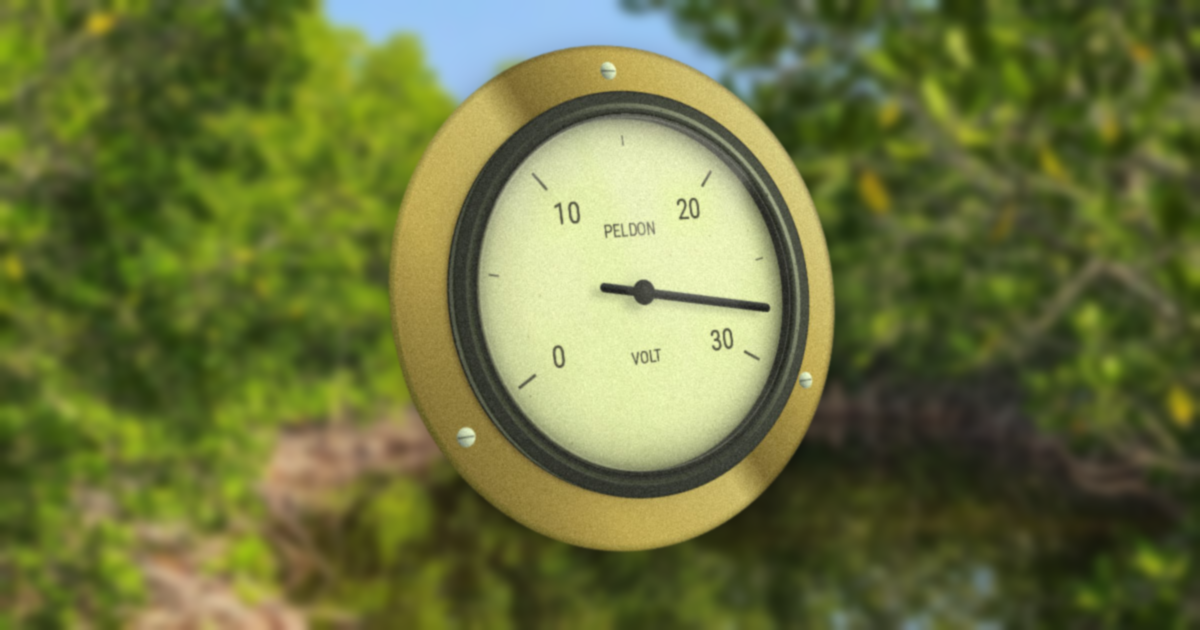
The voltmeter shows **27.5** V
